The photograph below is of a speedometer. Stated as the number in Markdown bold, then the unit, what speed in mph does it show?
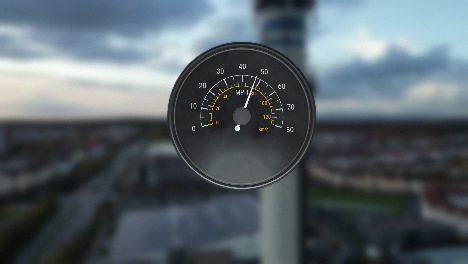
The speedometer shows **47.5** mph
